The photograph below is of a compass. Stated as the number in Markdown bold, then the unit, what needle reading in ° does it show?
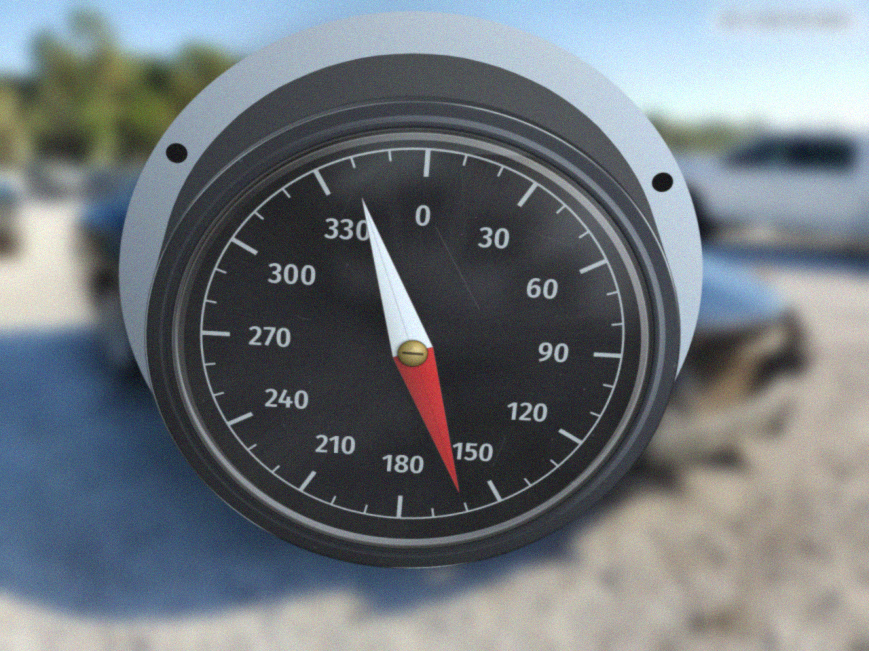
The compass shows **160** °
